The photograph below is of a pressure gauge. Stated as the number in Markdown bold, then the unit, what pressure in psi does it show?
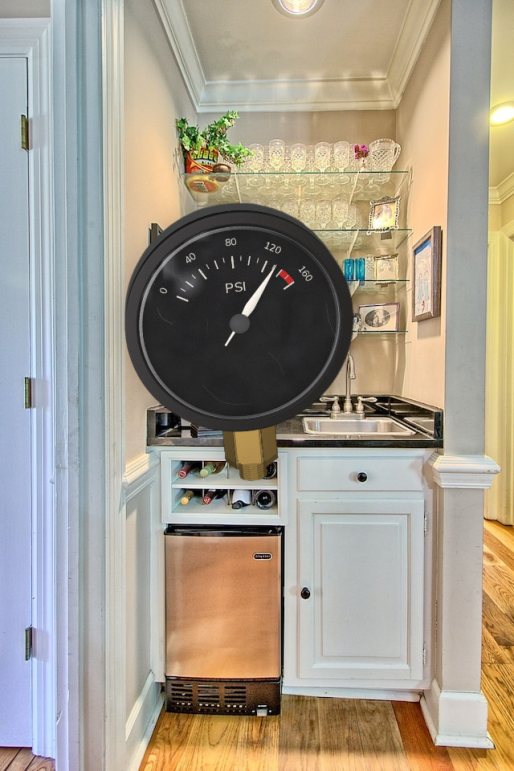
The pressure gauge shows **130** psi
